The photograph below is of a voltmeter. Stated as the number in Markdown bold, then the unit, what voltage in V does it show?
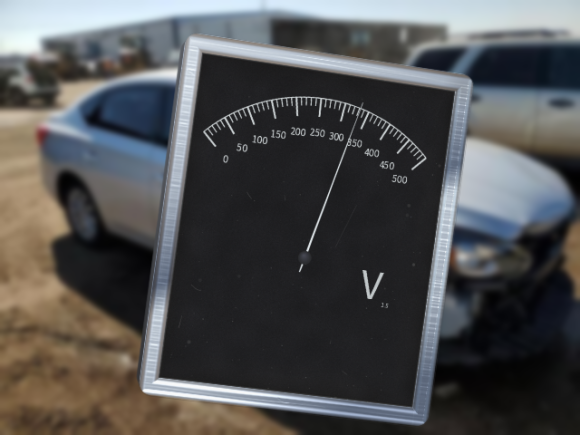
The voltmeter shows **330** V
